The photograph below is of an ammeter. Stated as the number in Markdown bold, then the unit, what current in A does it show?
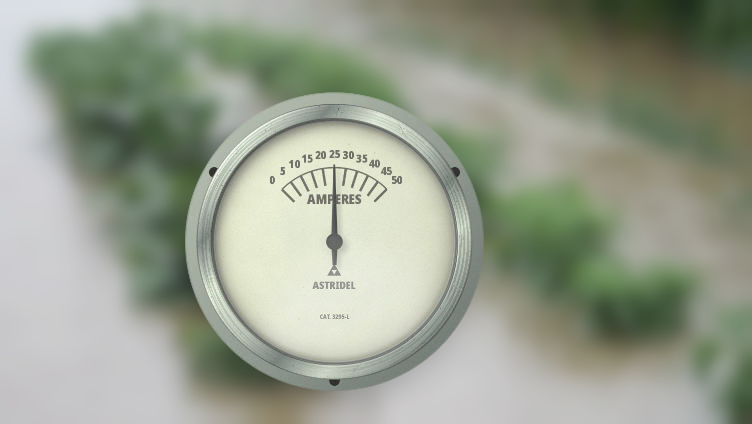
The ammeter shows **25** A
